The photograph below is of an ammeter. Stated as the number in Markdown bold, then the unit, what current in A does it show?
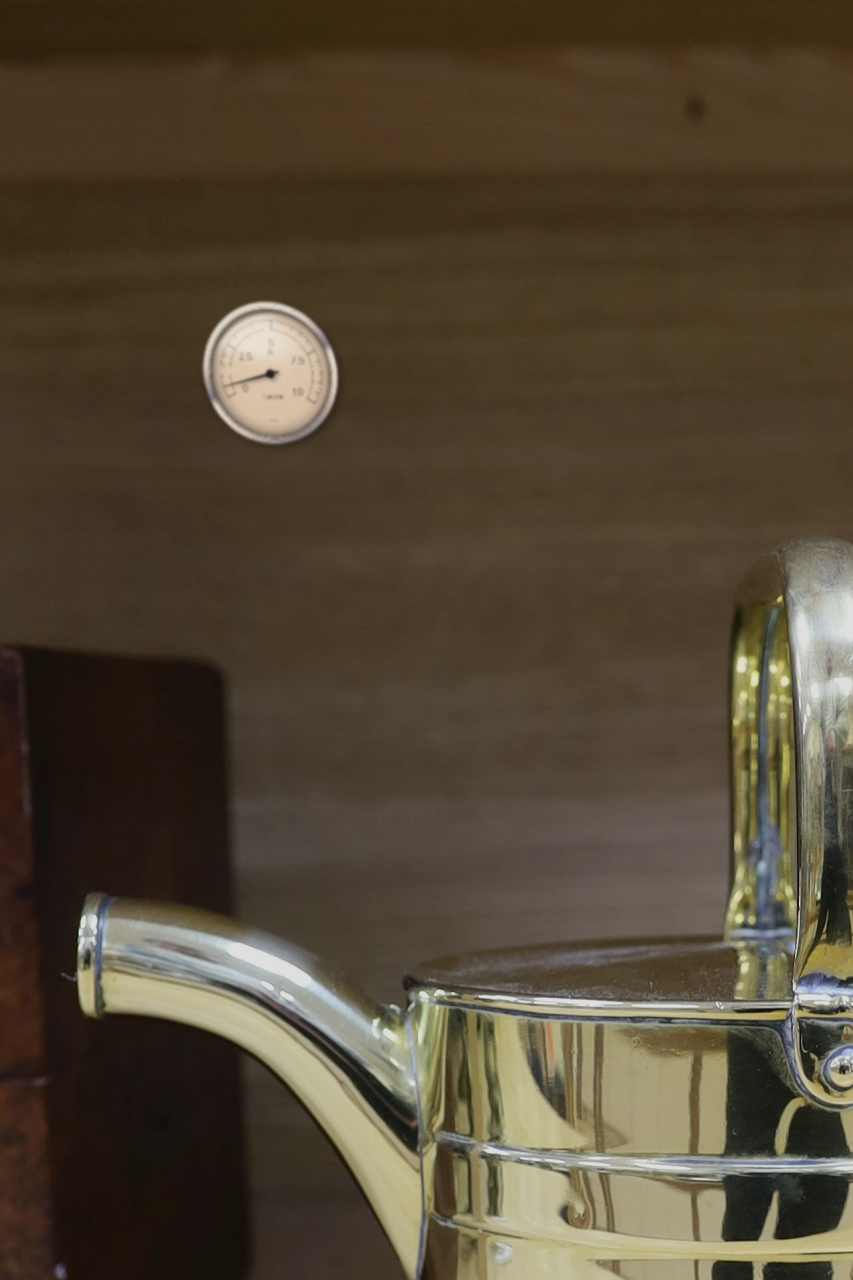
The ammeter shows **0.5** A
